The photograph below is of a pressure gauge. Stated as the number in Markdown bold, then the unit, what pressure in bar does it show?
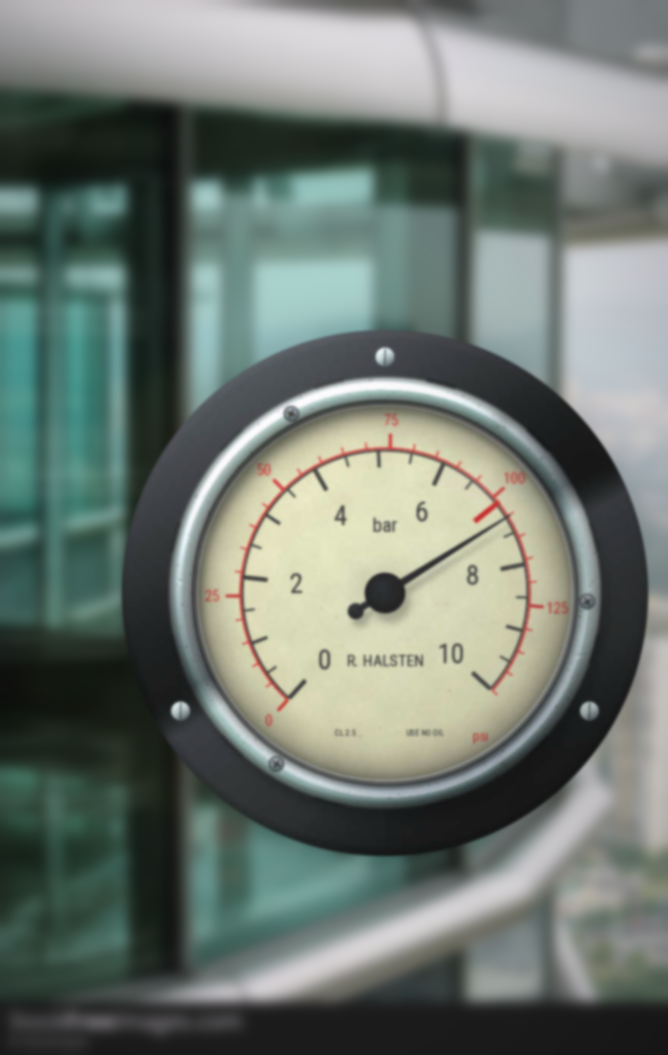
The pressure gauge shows **7.25** bar
